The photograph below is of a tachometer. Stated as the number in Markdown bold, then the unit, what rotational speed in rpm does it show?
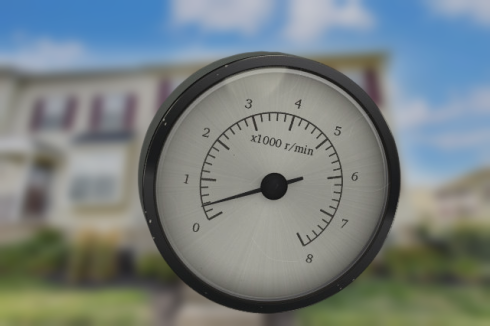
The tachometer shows **400** rpm
